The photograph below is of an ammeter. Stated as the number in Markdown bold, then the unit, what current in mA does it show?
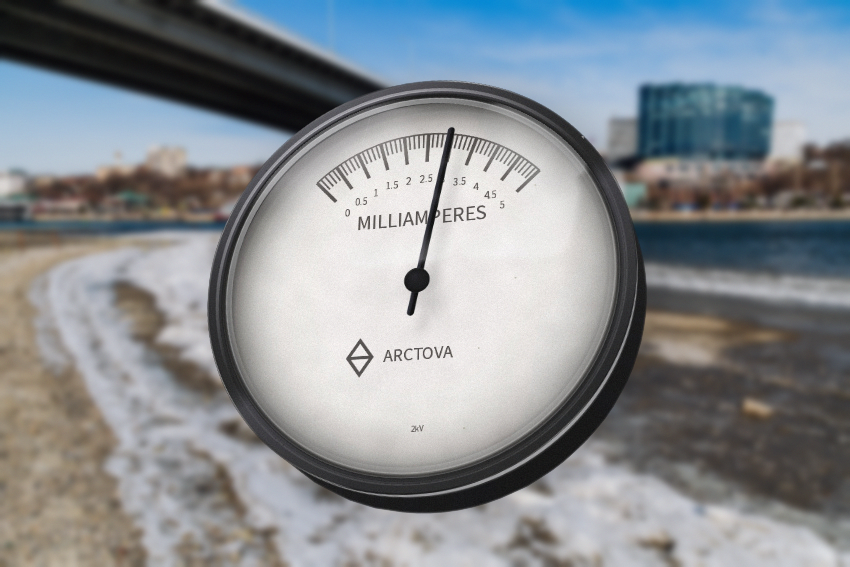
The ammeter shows **3** mA
